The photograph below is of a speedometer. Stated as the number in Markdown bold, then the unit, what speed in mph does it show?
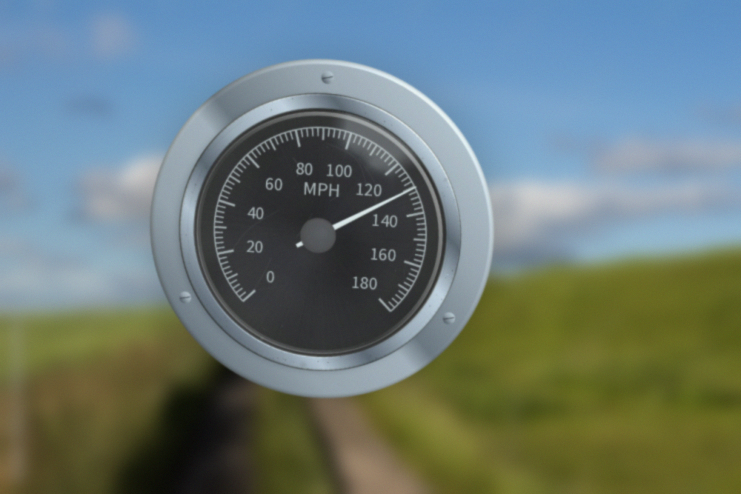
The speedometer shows **130** mph
